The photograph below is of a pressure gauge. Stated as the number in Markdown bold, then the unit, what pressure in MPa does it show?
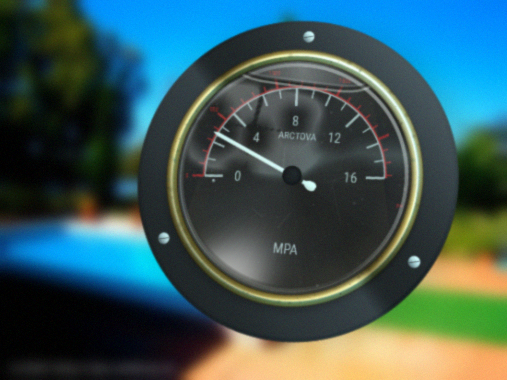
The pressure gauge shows **2.5** MPa
